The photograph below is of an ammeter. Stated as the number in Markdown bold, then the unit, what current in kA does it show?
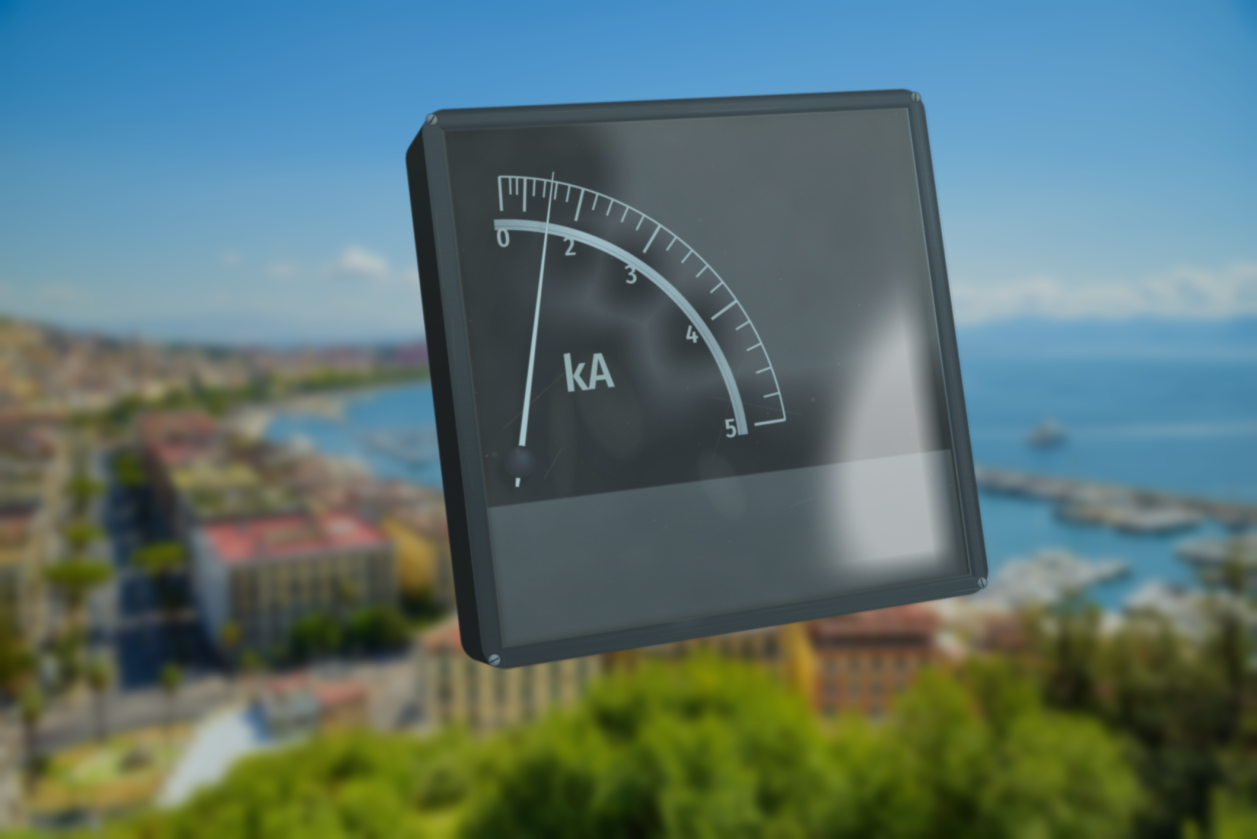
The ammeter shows **1.5** kA
